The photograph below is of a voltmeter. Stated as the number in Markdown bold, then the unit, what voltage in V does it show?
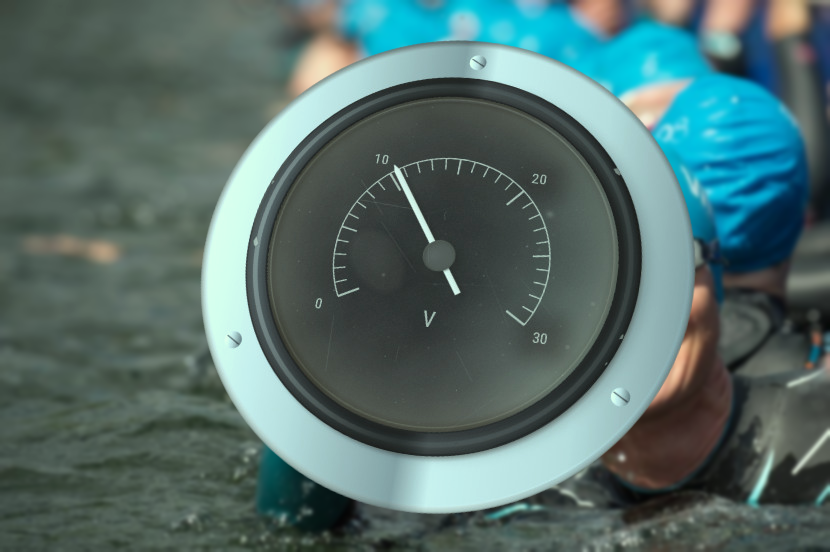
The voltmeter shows **10.5** V
